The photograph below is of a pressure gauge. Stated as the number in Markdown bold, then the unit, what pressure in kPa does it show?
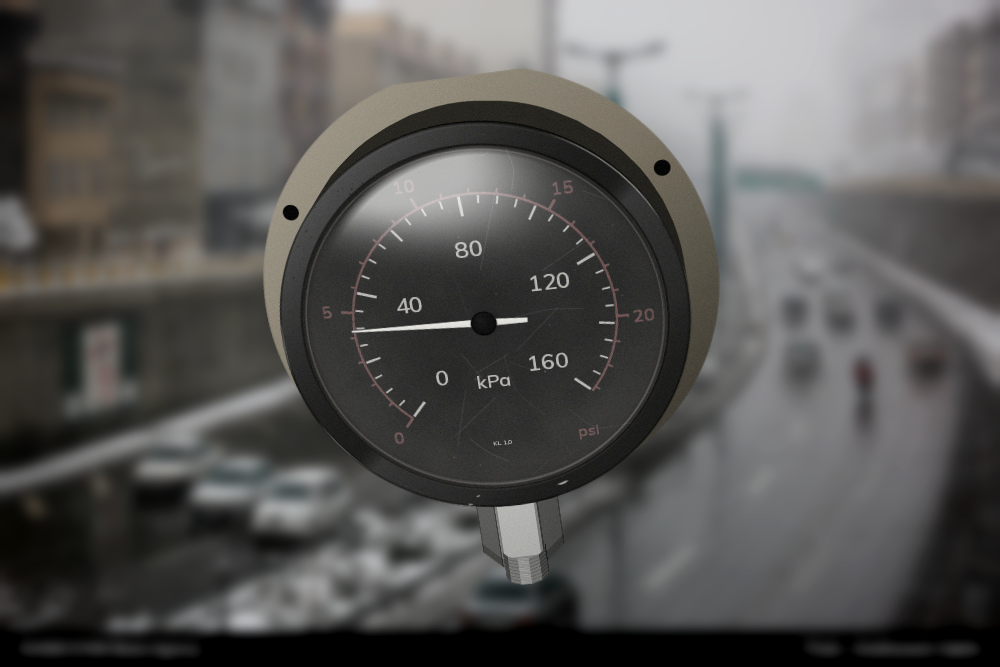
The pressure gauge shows **30** kPa
